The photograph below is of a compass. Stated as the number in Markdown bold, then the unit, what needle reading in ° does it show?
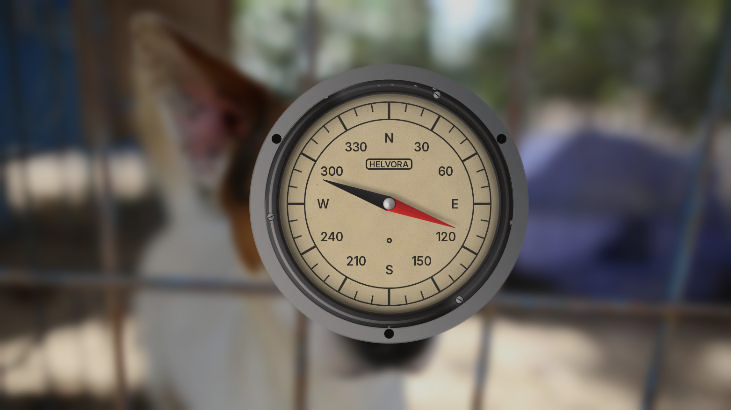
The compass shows **110** °
